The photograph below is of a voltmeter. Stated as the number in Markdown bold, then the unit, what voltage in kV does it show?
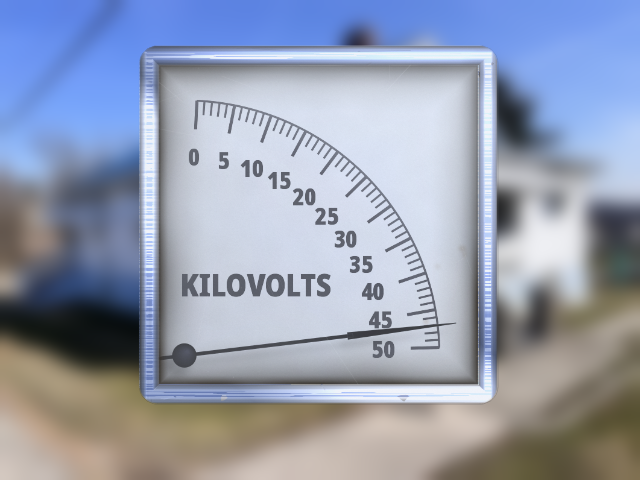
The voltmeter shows **47** kV
